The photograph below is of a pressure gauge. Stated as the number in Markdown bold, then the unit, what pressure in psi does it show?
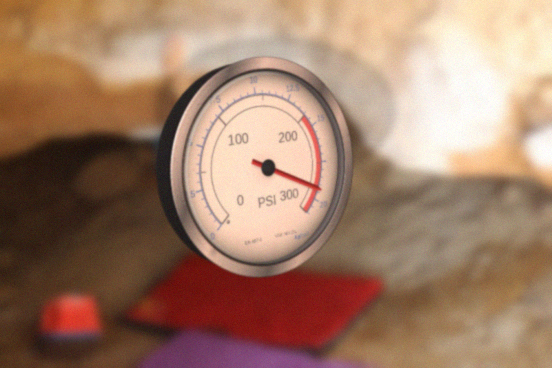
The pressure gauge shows **275** psi
